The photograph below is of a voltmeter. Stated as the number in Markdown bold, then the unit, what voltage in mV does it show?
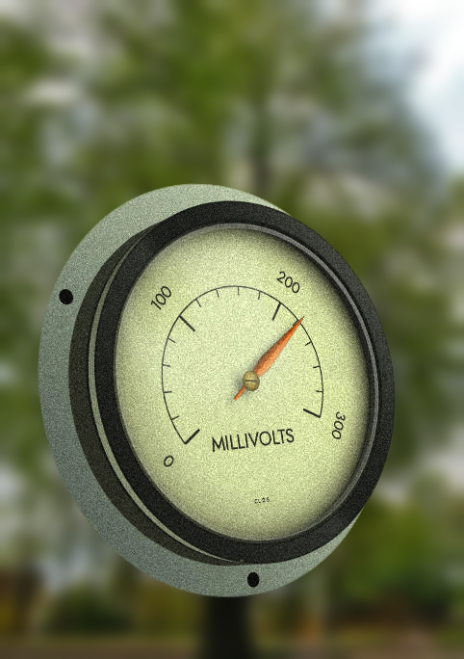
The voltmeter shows **220** mV
